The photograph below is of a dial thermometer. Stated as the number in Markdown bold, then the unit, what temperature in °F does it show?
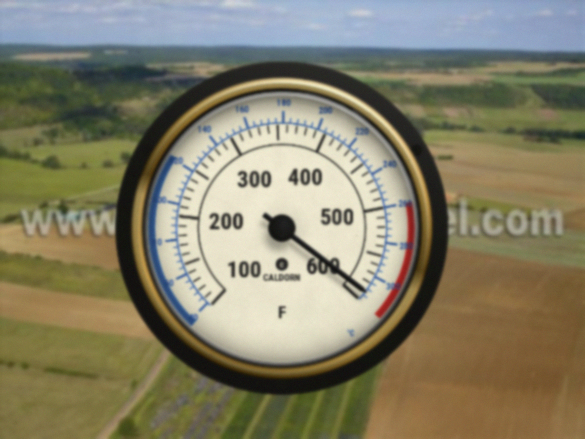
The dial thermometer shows **590** °F
